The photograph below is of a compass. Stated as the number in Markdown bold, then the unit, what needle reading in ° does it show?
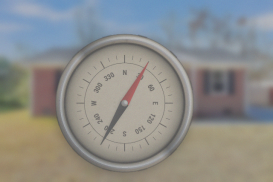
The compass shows **30** °
